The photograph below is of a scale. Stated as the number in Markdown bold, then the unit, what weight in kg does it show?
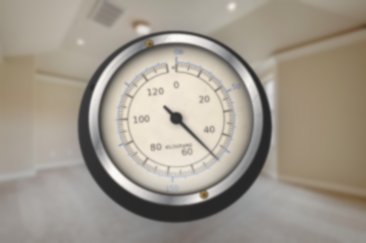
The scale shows **50** kg
